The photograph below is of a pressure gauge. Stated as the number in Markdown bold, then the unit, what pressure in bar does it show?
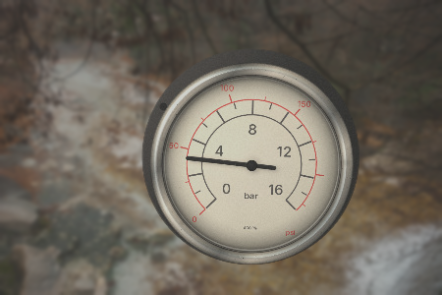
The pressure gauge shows **3** bar
